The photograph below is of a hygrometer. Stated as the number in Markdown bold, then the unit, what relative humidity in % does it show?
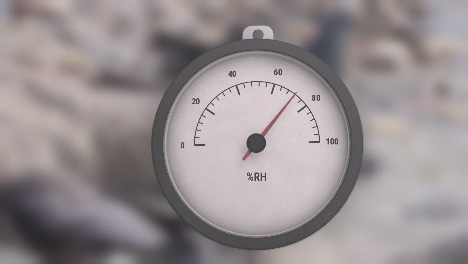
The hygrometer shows **72** %
